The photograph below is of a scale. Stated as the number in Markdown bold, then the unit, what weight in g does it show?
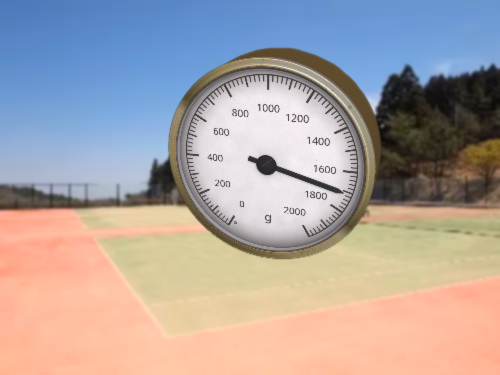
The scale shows **1700** g
